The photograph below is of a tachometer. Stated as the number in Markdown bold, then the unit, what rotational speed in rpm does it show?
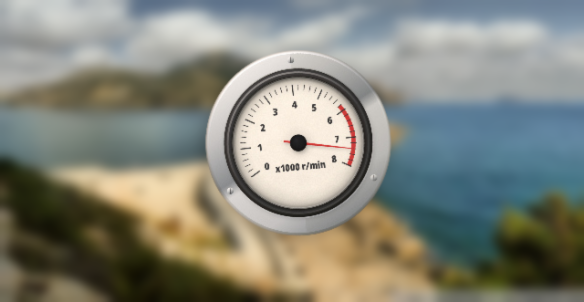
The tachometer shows **7400** rpm
